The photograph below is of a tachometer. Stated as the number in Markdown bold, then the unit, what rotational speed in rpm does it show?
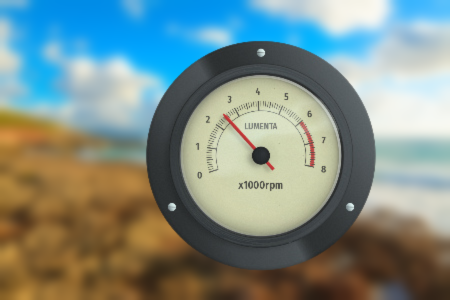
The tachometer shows **2500** rpm
